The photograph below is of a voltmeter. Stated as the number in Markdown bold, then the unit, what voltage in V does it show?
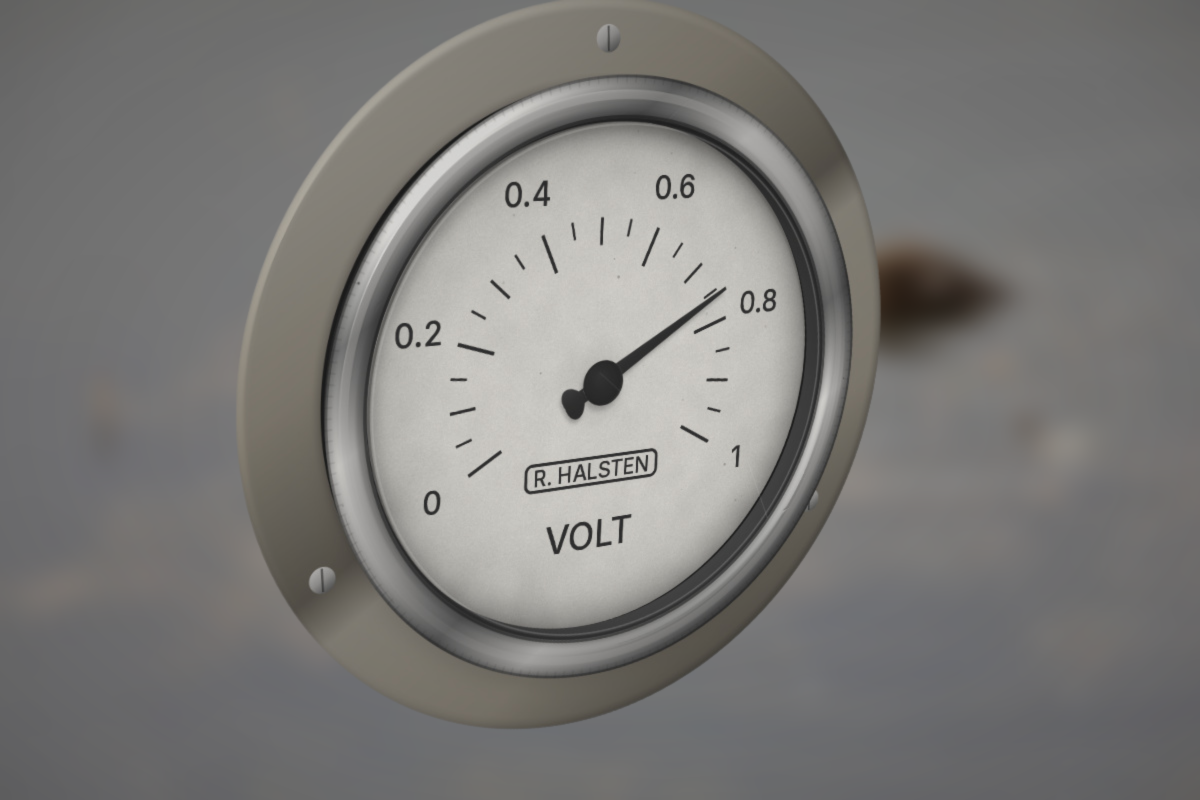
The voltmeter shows **0.75** V
